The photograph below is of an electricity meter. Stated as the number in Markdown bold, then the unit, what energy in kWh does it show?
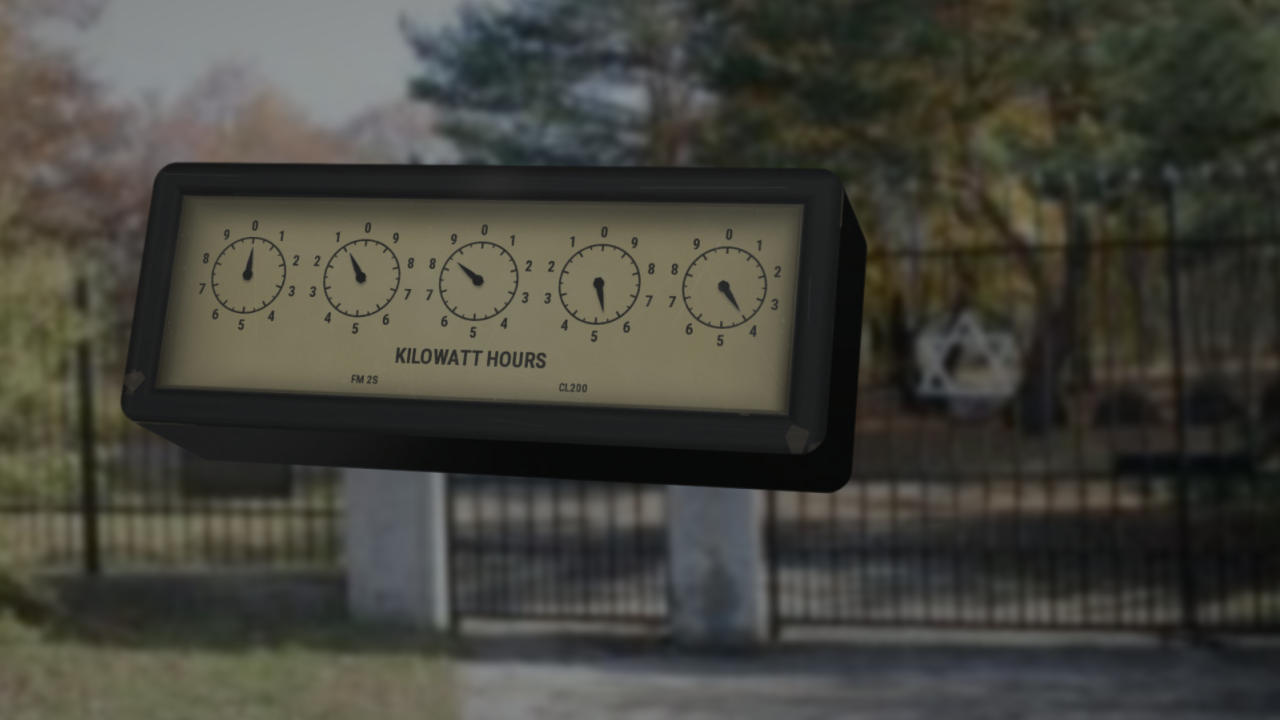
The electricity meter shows **854** kWh
